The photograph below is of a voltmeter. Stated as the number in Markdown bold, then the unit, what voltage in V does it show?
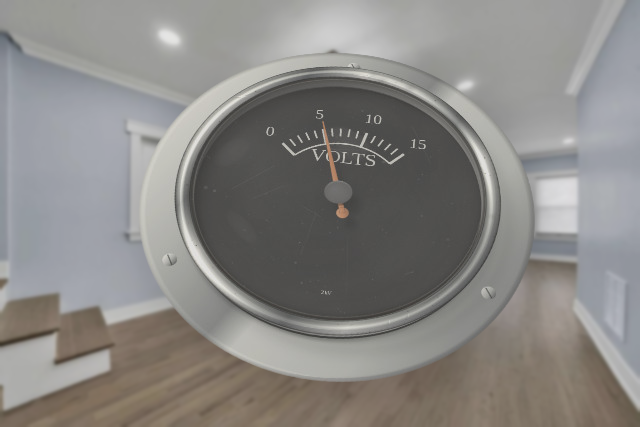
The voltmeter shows **5** V
